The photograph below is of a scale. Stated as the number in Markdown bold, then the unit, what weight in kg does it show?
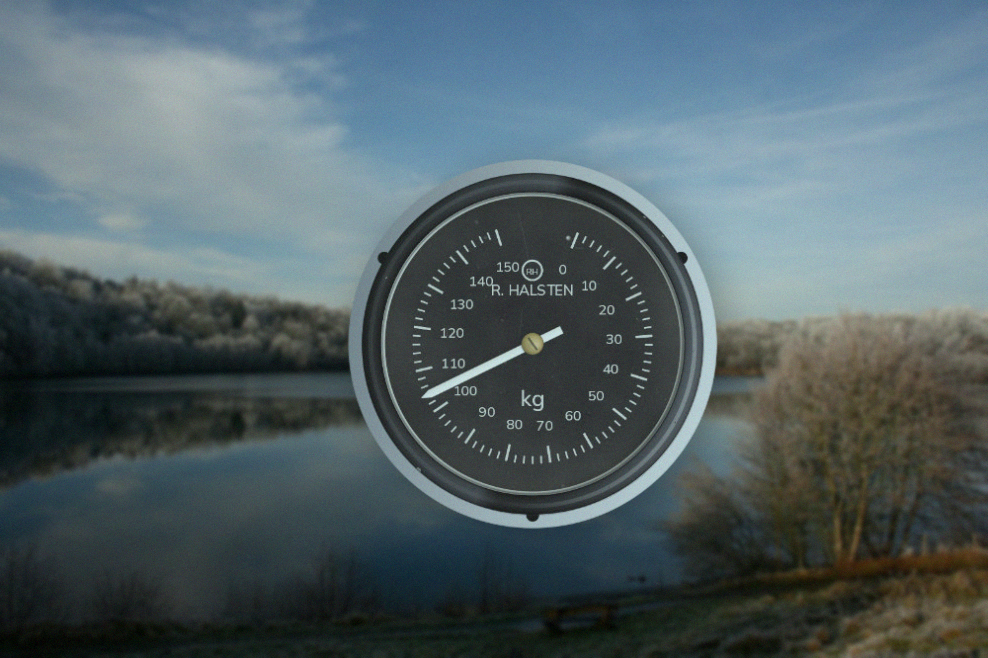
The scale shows **104** kg
